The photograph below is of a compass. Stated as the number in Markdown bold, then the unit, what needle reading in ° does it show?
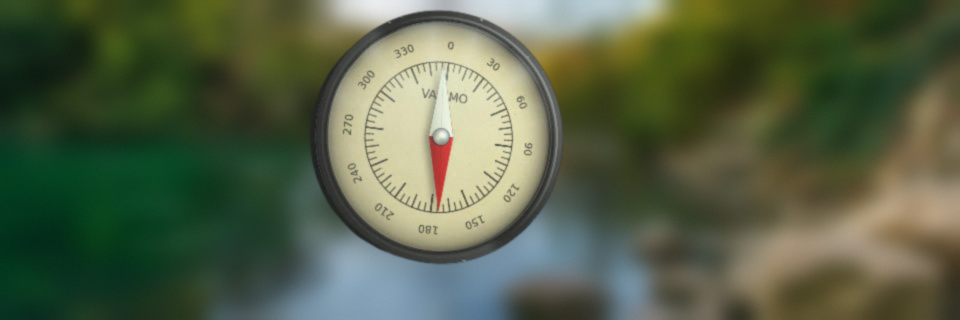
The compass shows **175** °
